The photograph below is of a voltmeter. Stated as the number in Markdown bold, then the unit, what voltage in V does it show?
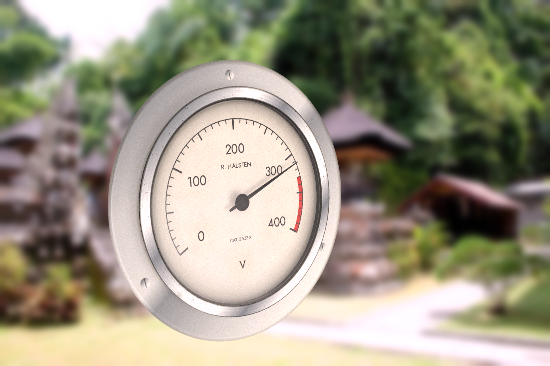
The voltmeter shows **310** V
